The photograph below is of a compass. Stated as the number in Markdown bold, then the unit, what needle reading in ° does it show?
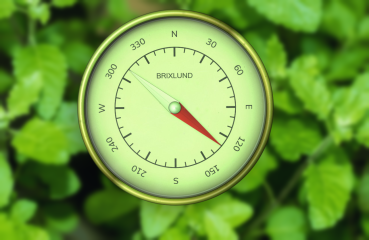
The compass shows **130** °
